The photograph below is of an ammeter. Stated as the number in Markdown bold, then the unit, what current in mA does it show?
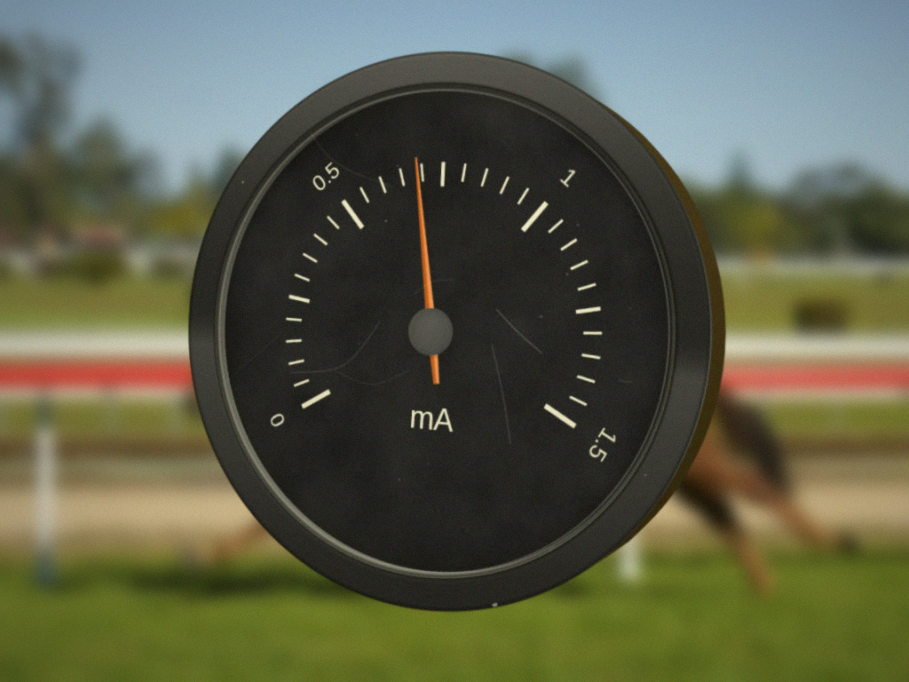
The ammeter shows **0.7** mA
